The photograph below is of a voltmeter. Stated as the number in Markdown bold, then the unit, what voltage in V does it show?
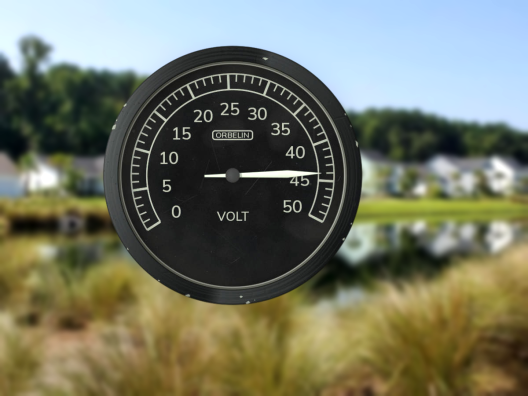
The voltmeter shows **44** V
